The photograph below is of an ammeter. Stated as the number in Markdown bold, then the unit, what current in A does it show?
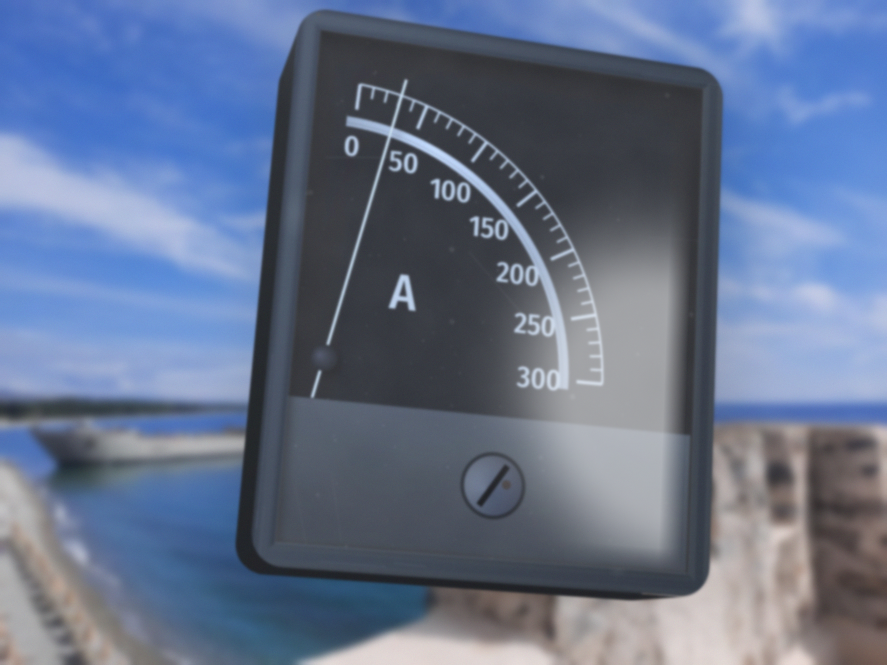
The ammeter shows **30** A
